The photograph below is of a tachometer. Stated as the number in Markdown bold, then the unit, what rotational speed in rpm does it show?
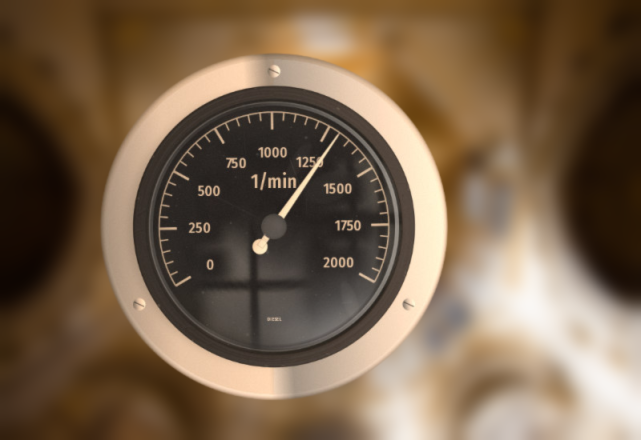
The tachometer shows **1300** rpm
